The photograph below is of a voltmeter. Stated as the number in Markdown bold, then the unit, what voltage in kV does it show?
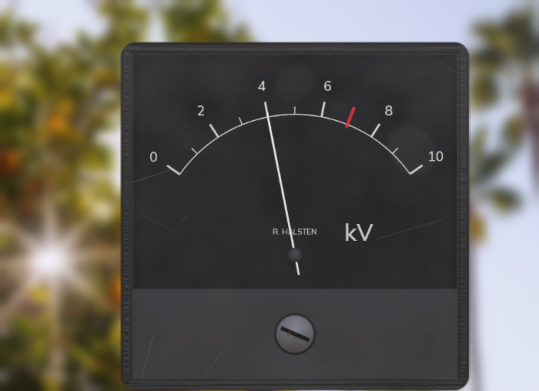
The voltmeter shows **4** kV
